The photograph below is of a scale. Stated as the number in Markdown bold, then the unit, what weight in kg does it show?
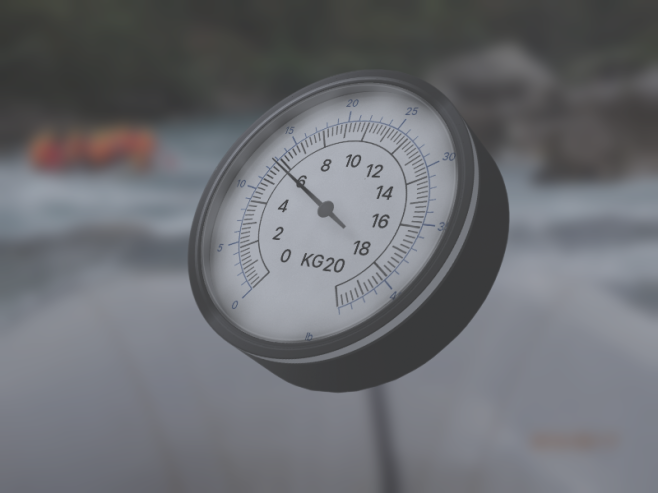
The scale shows **5.8** kg
